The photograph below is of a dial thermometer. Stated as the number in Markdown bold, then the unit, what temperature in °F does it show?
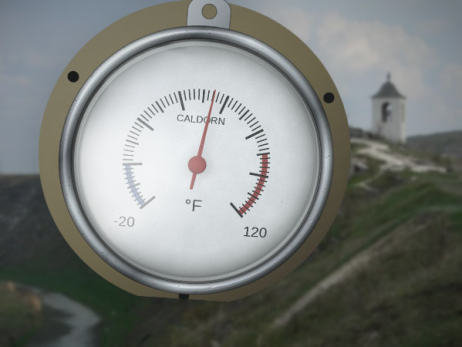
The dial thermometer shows **54** °F
